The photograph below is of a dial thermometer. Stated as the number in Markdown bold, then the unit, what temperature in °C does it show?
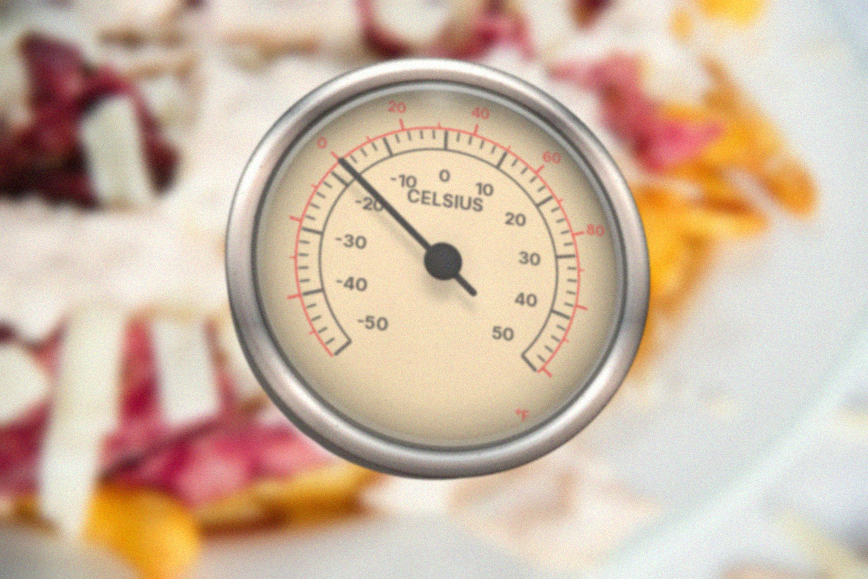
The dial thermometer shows **-18** °C
